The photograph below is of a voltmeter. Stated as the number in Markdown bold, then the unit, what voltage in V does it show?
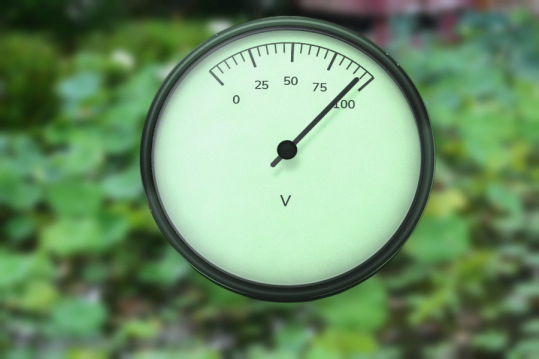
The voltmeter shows **95** V
